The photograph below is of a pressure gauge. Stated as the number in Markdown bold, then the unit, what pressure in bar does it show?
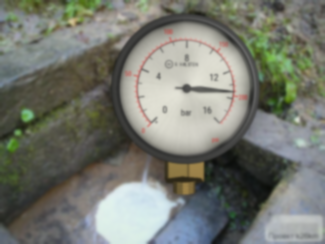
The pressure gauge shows **13.5** bar
